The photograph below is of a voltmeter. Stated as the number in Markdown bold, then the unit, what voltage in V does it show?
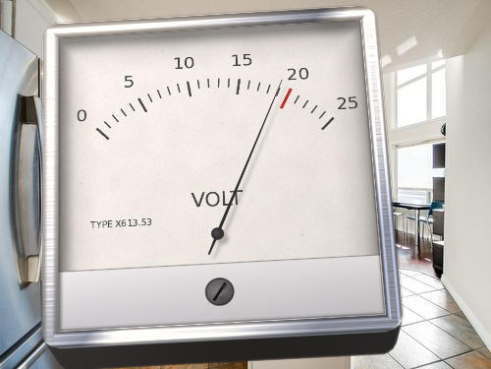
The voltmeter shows **19** V
